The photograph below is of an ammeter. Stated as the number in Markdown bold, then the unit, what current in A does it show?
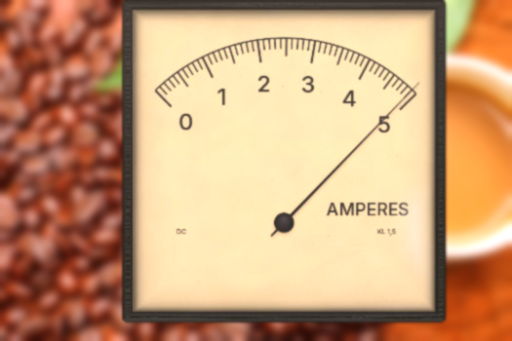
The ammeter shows **4.9** A
